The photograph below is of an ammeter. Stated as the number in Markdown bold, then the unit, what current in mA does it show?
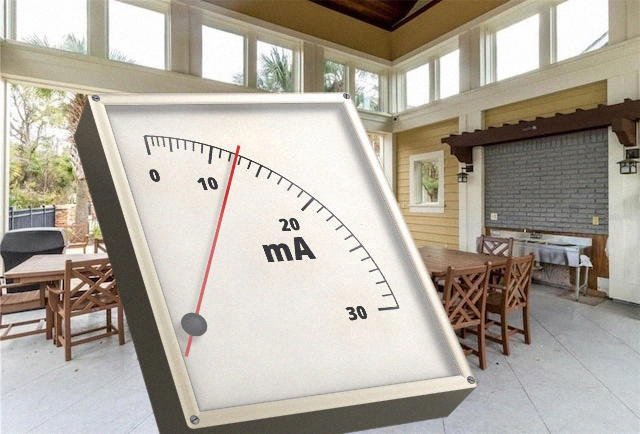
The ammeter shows **12.5** mA
